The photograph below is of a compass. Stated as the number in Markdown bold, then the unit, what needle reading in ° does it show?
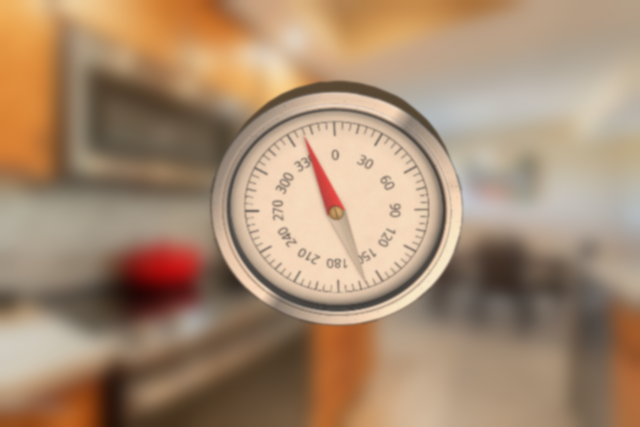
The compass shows **340** °
